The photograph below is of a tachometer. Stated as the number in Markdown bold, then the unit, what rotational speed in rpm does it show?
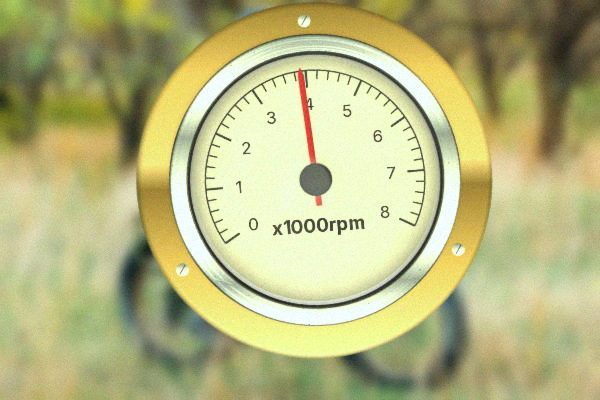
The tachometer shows **3900** rpm
